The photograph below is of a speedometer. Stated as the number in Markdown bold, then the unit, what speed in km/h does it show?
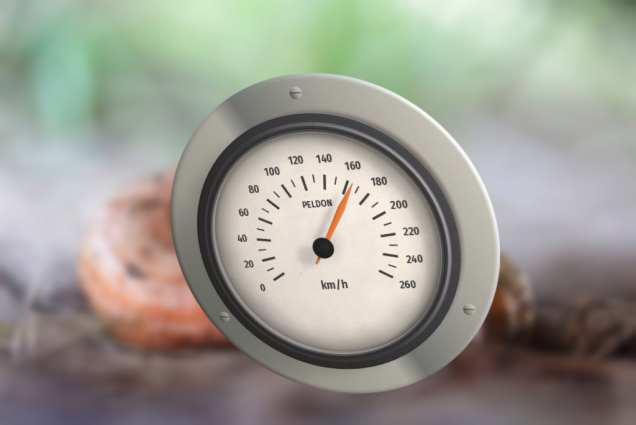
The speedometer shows **165** km/h
